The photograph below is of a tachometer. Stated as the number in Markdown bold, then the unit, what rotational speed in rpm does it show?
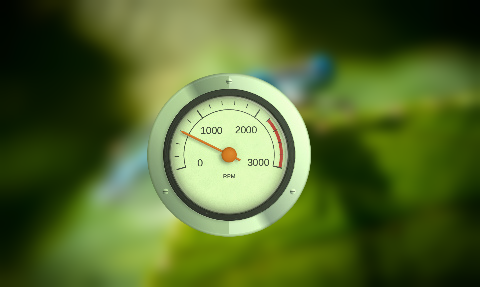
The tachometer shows **600** rpm
